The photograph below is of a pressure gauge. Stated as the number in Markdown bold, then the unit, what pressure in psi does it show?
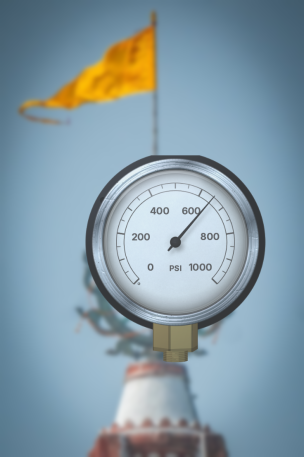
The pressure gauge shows **650** psi
